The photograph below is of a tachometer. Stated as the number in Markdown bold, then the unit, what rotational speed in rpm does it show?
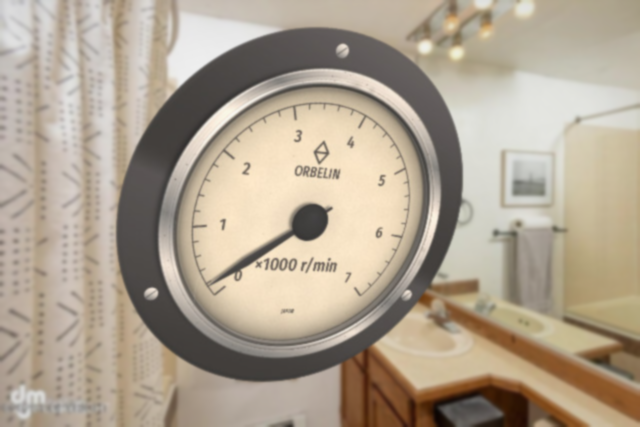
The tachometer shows **200** rpm
